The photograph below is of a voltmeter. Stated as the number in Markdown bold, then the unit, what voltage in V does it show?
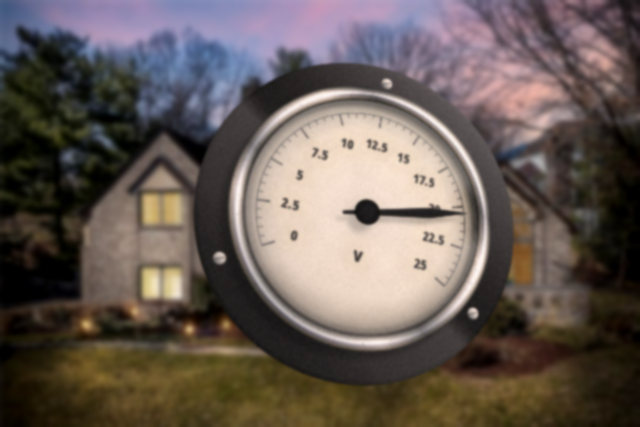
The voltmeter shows **20.5** V
